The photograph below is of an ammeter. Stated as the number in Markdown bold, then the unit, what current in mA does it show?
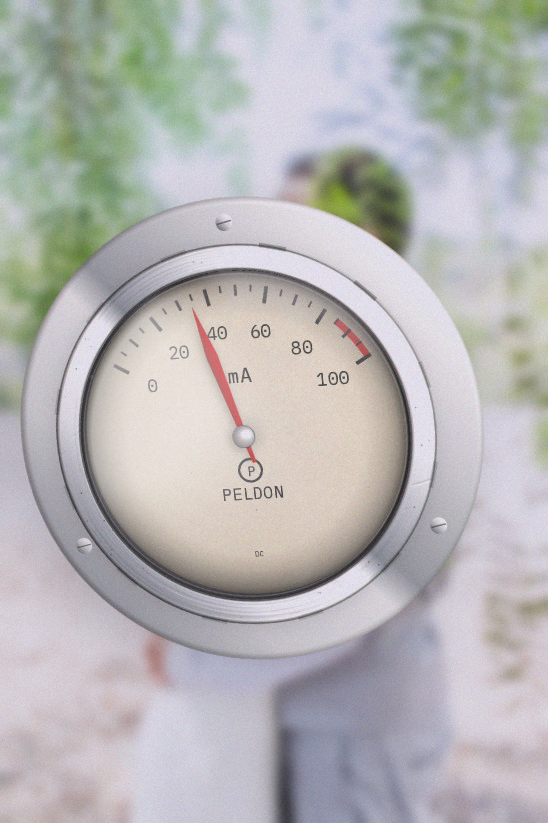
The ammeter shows **35** mA
